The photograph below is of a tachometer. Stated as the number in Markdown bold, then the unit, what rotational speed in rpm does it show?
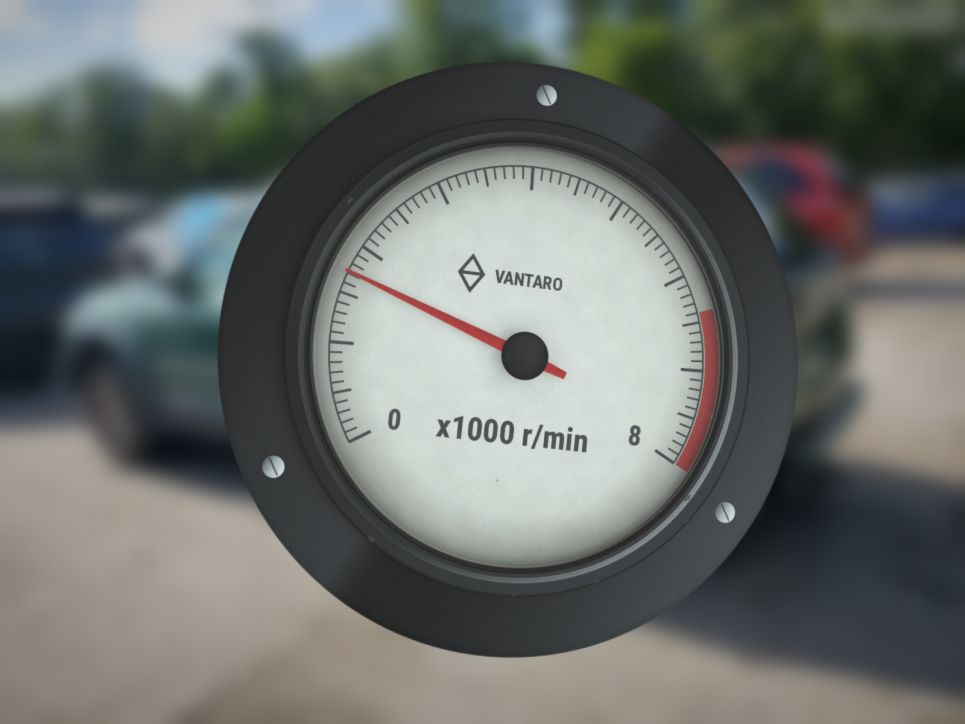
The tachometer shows **1700** rpm
